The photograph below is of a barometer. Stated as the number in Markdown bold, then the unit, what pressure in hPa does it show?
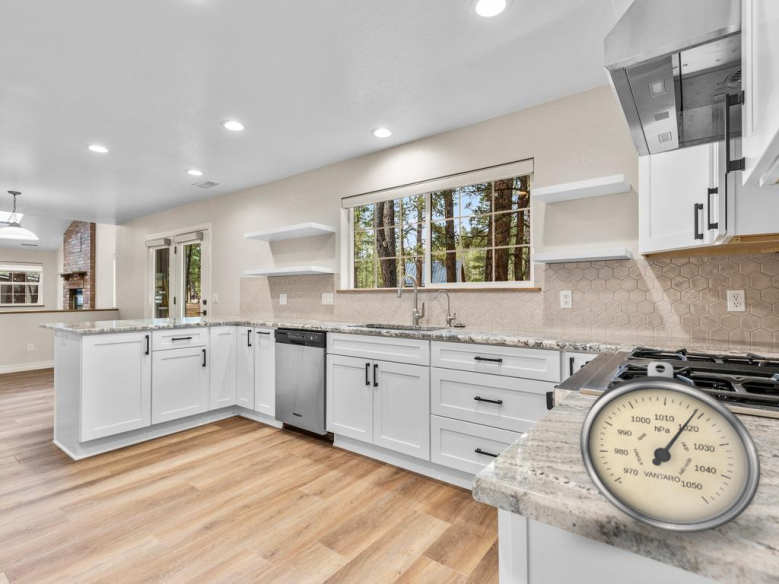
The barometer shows **1018** hPa
